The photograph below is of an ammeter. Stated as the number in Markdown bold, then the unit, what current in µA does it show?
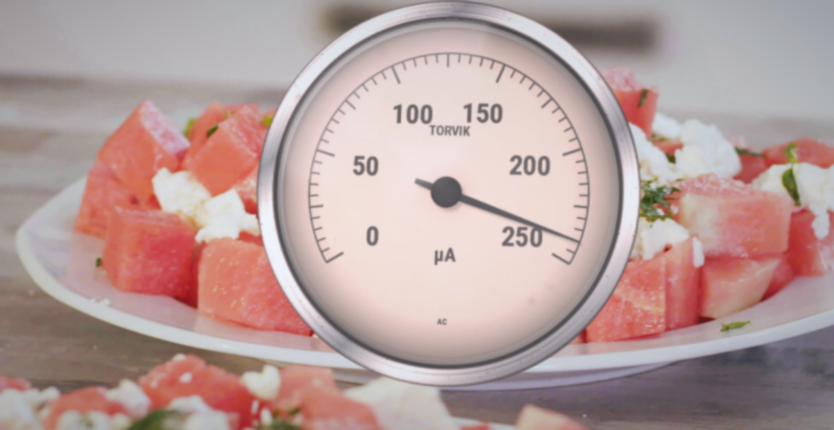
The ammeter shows **240** µA
